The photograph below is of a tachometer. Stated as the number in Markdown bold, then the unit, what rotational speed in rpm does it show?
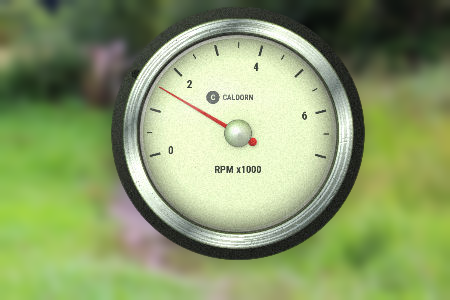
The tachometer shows **1500** rpm
